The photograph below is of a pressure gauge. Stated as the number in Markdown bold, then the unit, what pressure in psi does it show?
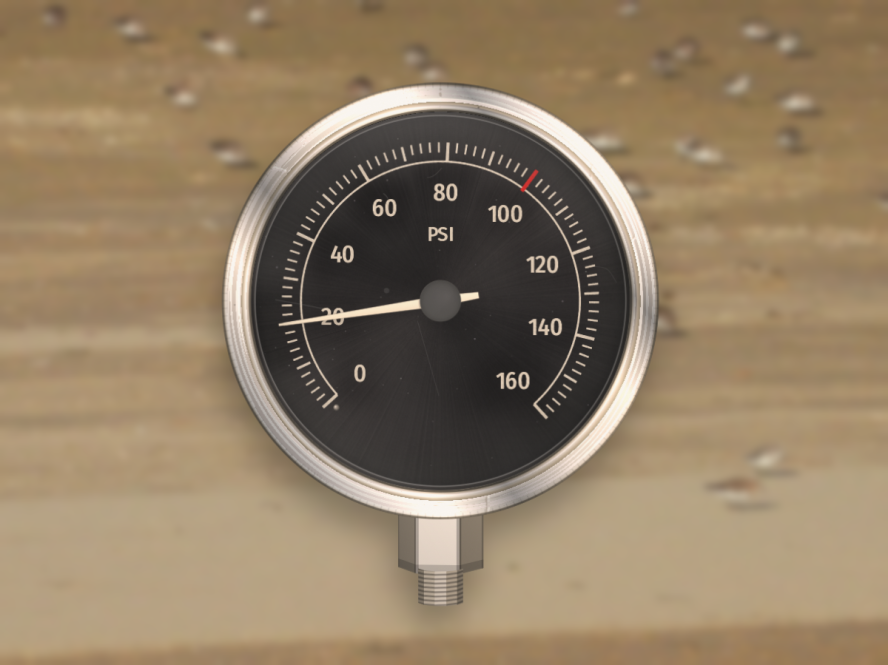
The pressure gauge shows **20** psi
